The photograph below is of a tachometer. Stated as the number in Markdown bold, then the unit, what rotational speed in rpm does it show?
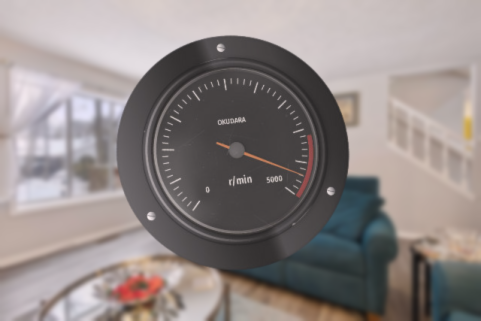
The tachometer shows **4700** rpm
